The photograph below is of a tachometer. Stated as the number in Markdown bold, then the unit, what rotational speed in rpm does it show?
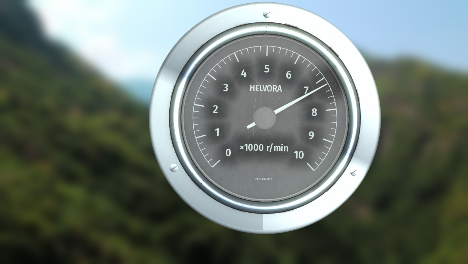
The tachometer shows **7200** rpm
